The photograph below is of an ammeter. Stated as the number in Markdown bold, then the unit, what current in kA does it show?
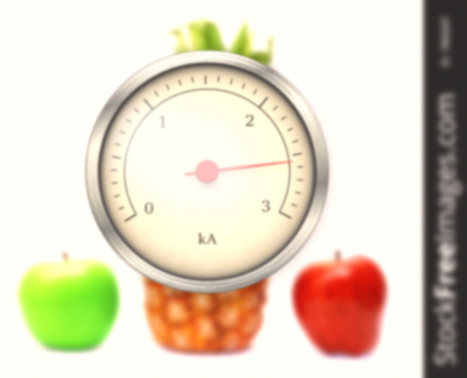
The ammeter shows **2.55** kA
